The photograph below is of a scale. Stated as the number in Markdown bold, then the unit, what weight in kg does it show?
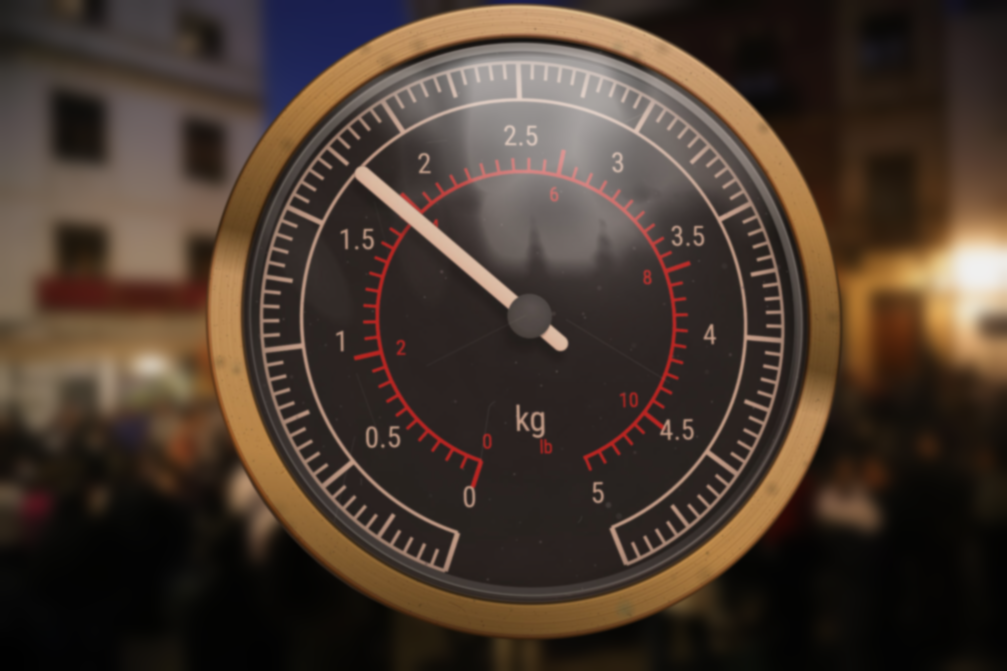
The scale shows **1.75** kg
